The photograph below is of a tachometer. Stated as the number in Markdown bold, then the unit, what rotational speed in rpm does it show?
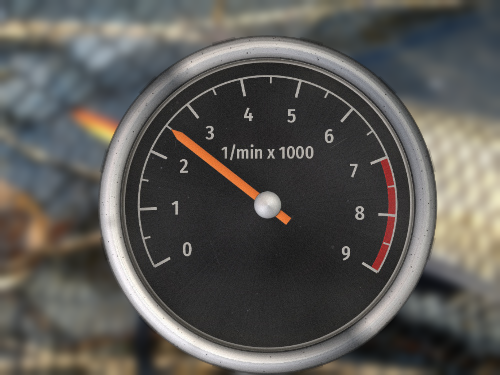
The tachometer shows **2500** rpm
